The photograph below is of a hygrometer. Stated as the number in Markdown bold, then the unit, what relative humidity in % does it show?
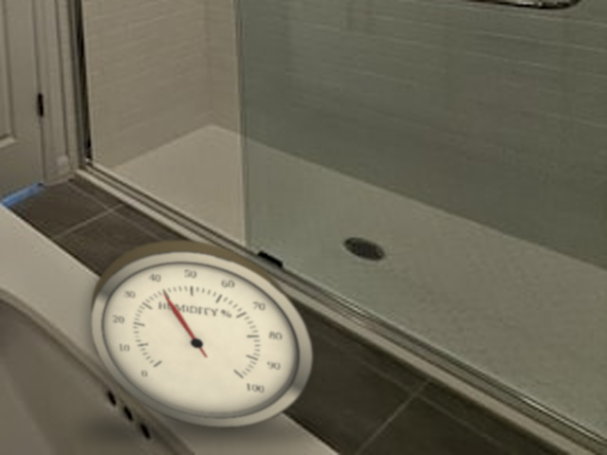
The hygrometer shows **40** %
